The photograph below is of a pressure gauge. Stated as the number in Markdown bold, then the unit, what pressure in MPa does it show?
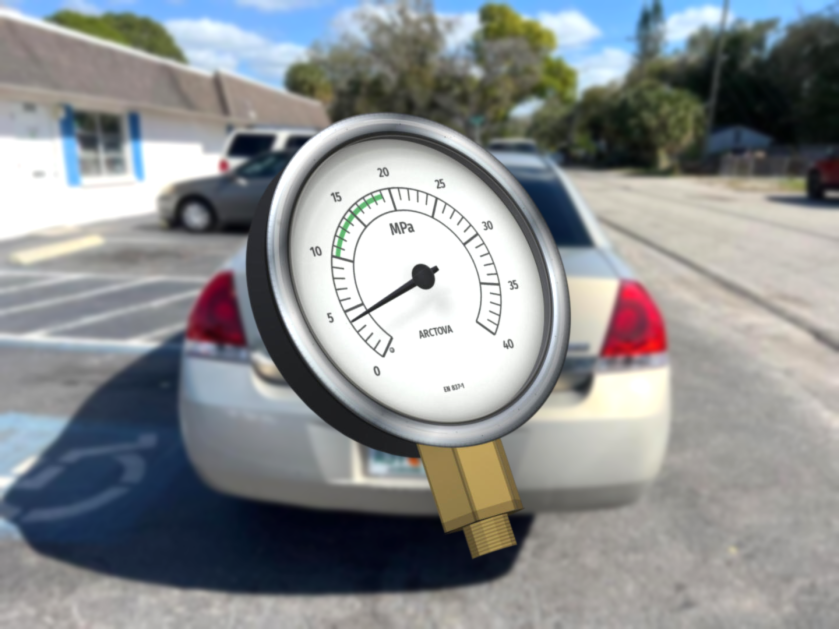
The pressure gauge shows **4** MPa
